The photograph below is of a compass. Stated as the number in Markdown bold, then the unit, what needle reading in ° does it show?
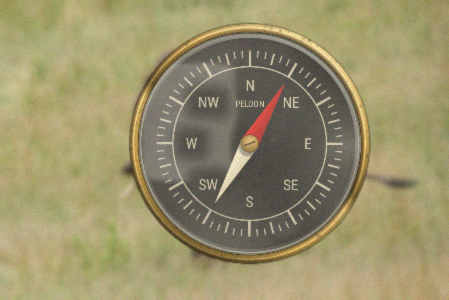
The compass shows **30** °
